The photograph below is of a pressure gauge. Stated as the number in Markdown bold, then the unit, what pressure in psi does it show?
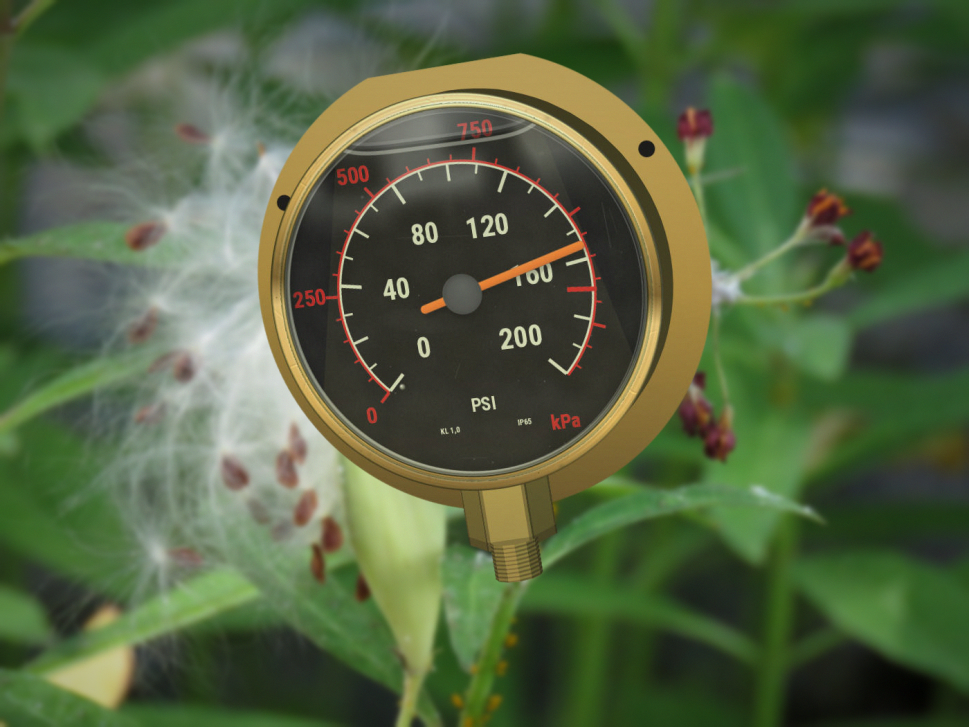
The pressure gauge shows **155** psi
